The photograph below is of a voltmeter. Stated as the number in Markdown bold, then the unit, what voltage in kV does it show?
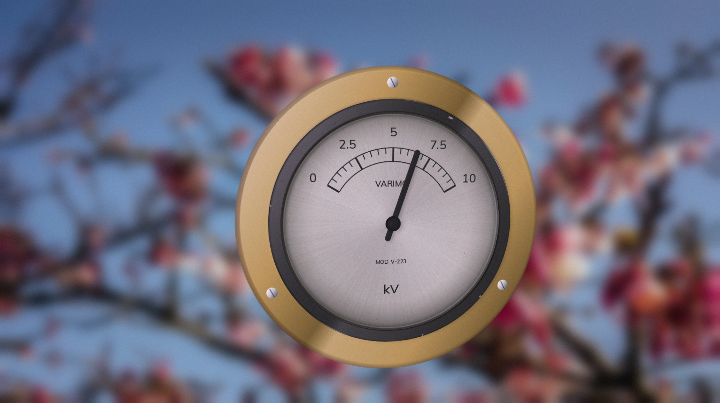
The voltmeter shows **6.5** kV
